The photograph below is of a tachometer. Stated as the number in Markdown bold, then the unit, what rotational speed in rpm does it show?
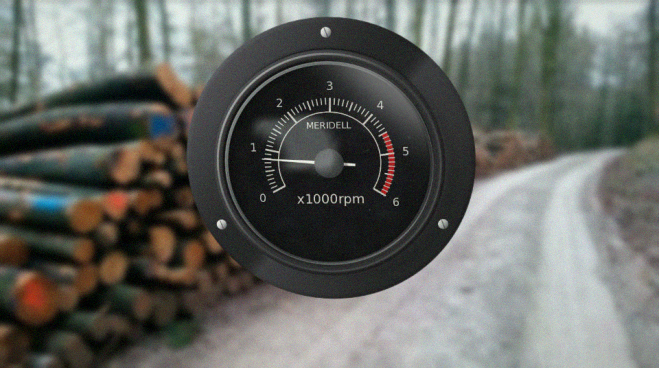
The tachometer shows **800** rpm
